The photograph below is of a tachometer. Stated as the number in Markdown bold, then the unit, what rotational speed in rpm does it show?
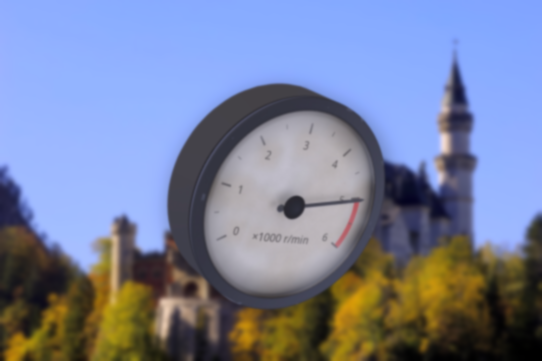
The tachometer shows **5000** rpm
